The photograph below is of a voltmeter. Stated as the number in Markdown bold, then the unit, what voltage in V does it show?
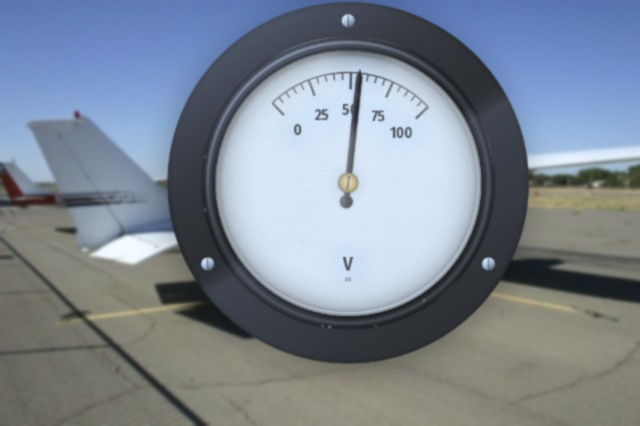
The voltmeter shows **55** V
